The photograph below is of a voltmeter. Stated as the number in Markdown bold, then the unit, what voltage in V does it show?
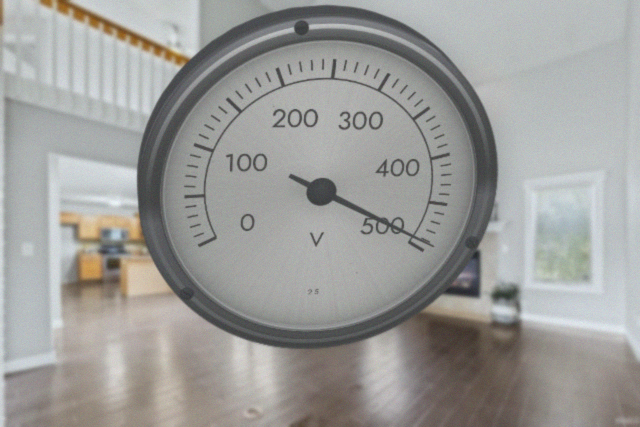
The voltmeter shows **490** V
